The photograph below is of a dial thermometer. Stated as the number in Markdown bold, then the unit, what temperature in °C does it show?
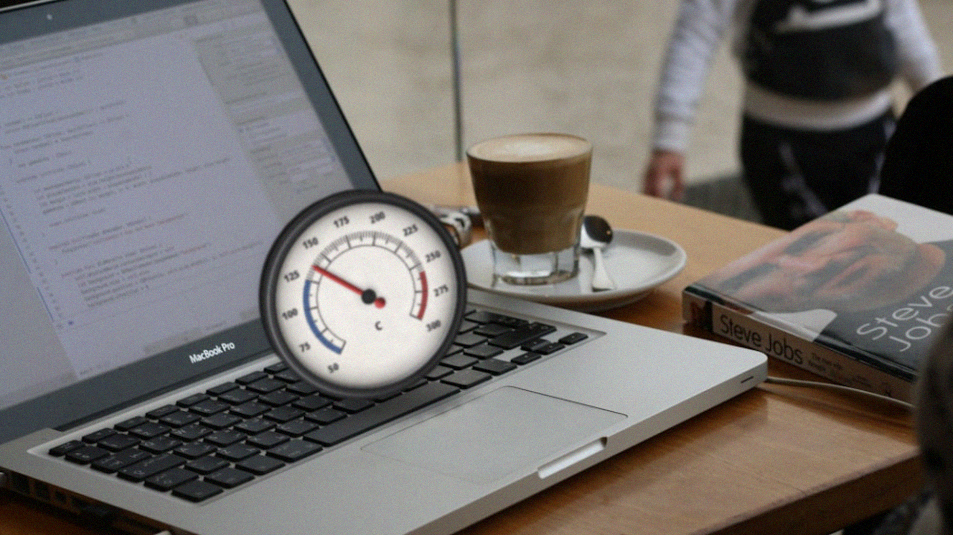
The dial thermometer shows **137.5** °C
